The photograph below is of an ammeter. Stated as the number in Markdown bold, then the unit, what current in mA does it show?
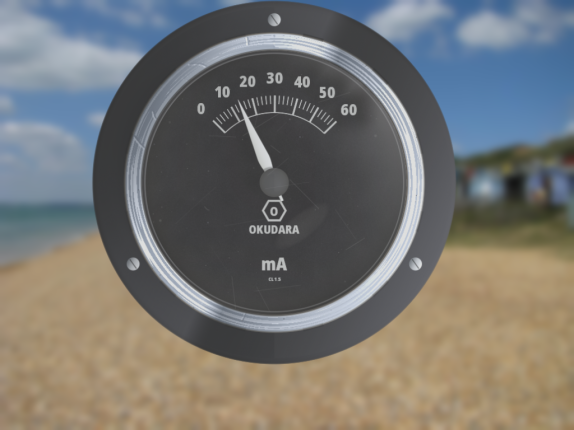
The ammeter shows **14** mA
